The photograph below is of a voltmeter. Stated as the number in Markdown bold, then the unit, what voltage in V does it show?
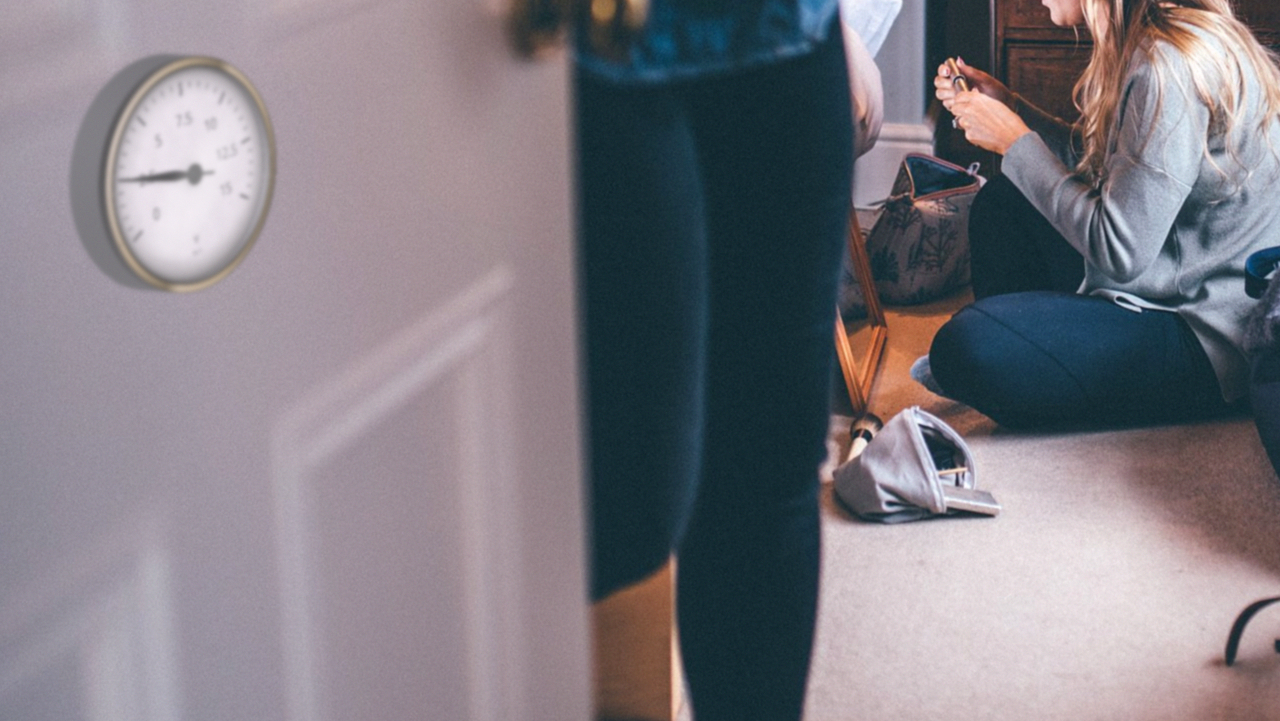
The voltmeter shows **2.5** V
